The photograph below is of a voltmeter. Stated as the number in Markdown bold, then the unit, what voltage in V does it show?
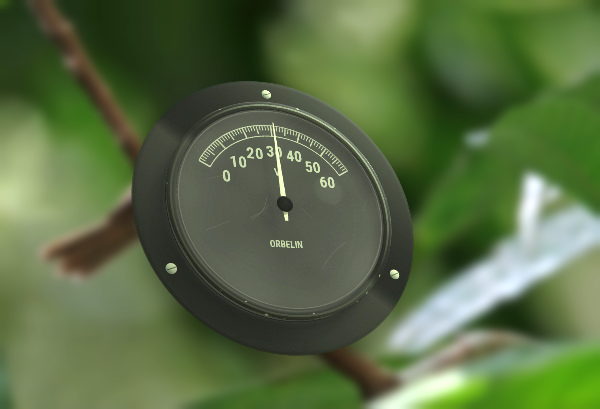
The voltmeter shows **30** V
